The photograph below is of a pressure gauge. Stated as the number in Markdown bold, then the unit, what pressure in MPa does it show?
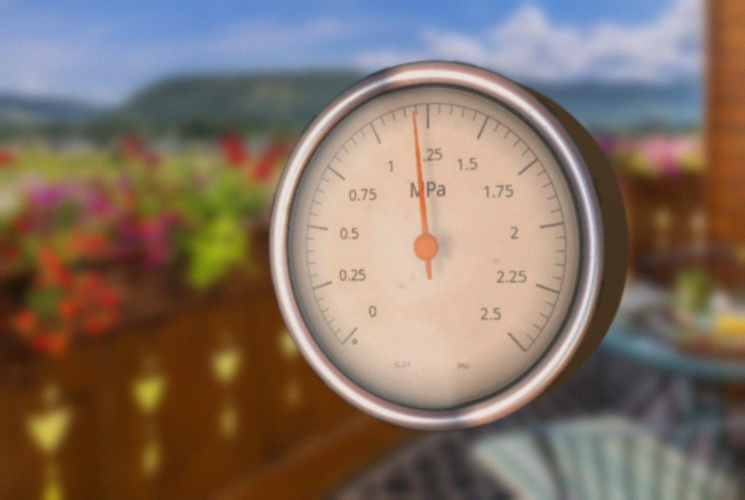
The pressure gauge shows **1.2** MPa
